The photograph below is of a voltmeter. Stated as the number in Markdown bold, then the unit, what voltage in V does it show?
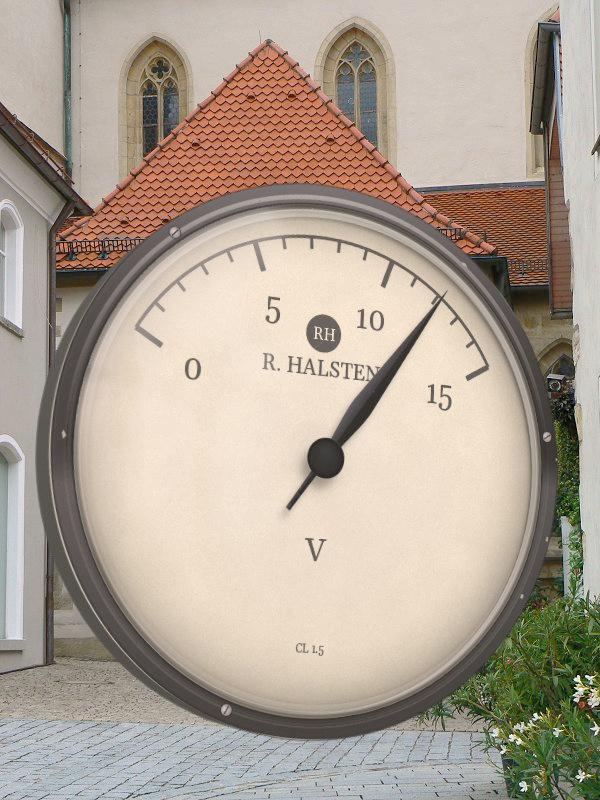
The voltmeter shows **12** V
